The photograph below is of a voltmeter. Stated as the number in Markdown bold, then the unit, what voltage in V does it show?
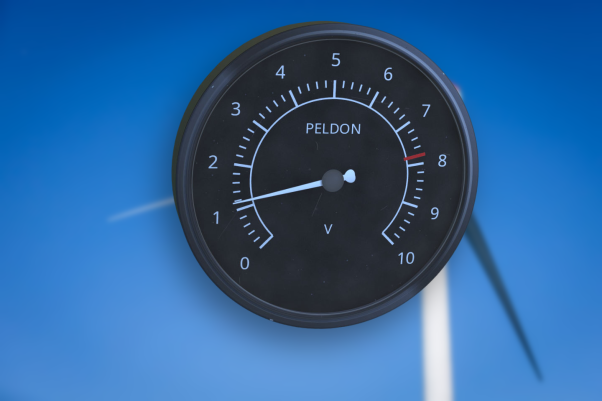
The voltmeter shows **1.2** V
